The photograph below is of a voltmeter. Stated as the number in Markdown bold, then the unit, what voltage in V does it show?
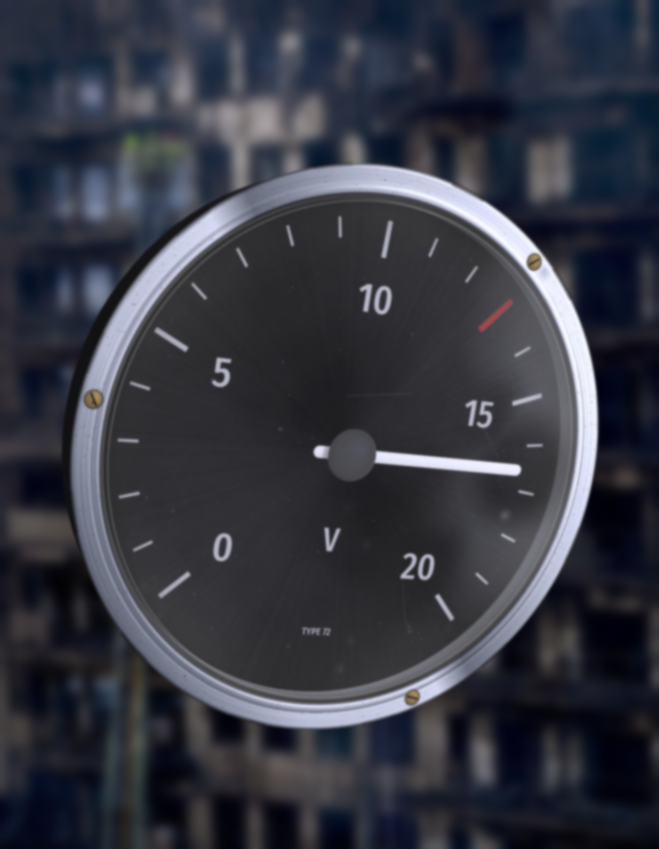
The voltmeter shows **16.5** V
